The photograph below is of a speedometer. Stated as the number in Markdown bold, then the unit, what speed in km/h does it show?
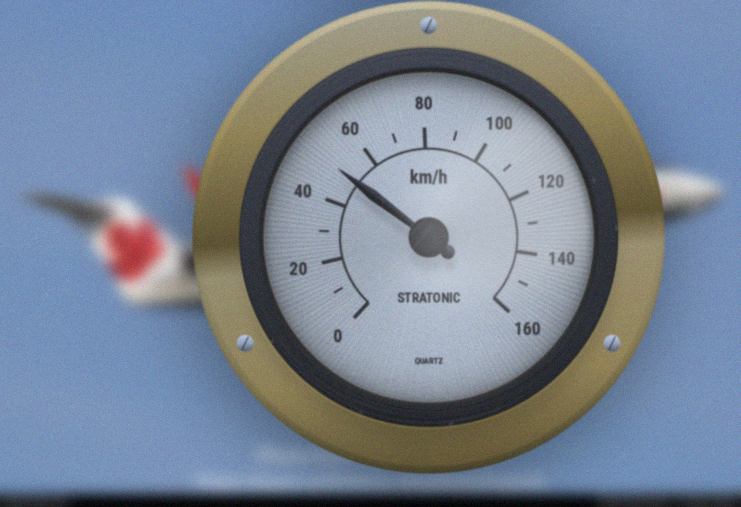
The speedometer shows **50** km/h
